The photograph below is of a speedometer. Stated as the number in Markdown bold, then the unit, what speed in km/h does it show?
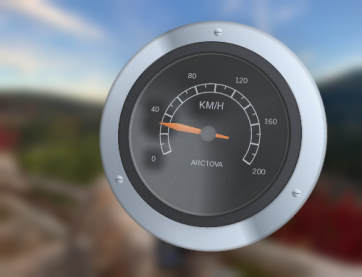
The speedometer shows **30** km/h
